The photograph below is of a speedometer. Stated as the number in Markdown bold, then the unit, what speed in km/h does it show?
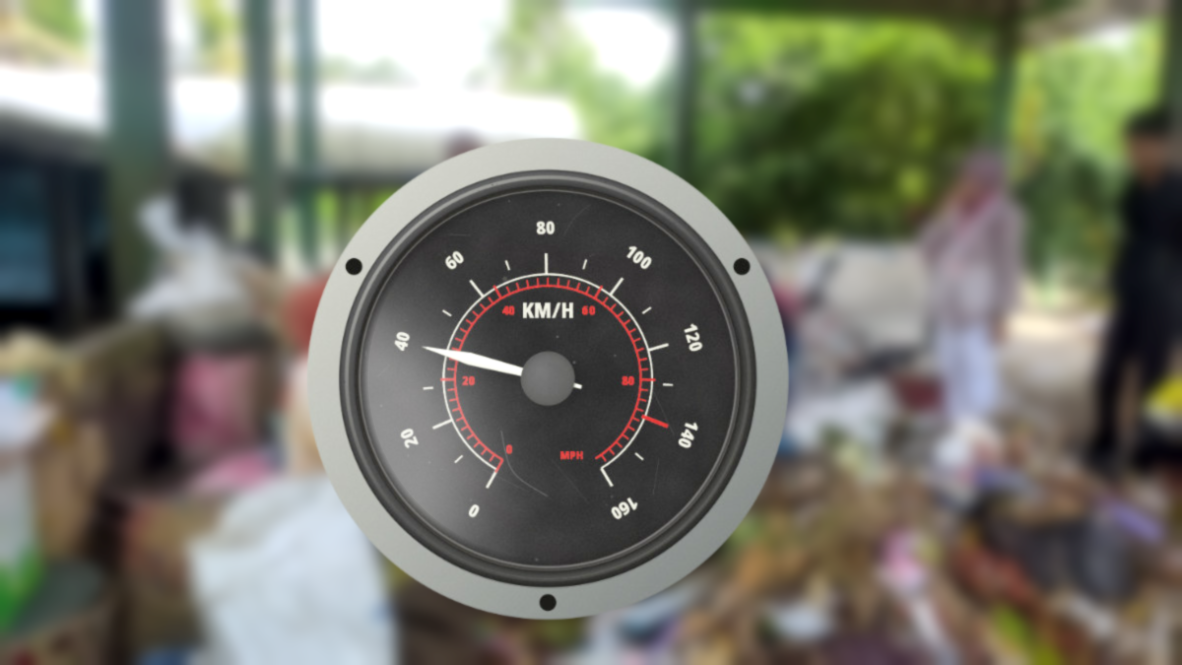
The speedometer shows **40** km/h
